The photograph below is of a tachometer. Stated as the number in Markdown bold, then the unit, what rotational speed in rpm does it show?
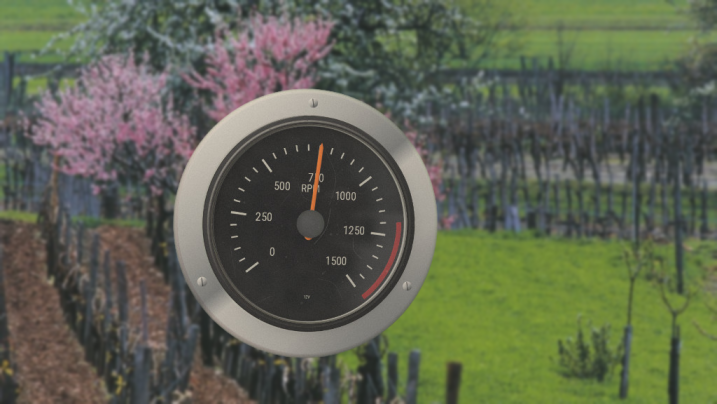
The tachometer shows **750** rpm
